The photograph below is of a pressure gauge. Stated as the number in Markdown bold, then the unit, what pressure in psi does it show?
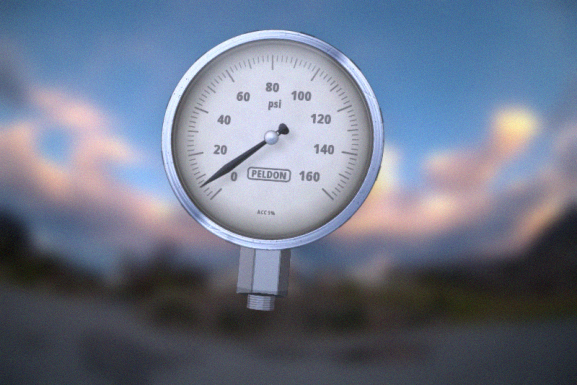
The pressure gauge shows **6** psi
